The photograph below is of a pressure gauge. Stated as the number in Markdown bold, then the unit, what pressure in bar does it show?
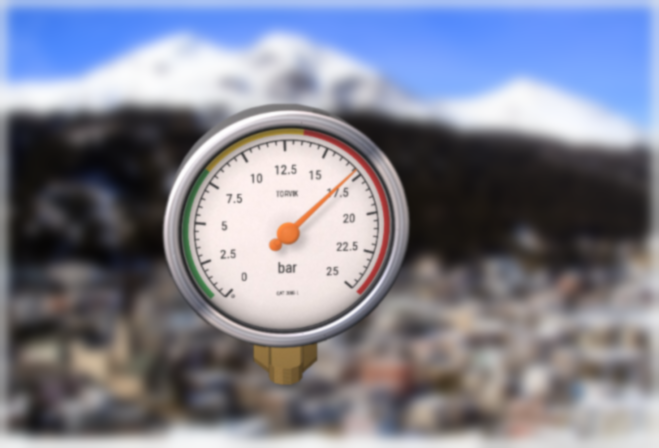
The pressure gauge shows **17** bar
